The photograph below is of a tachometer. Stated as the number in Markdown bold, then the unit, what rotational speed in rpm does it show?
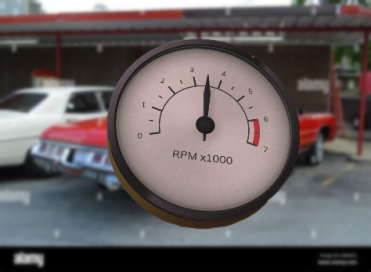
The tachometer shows **3500** rpm
